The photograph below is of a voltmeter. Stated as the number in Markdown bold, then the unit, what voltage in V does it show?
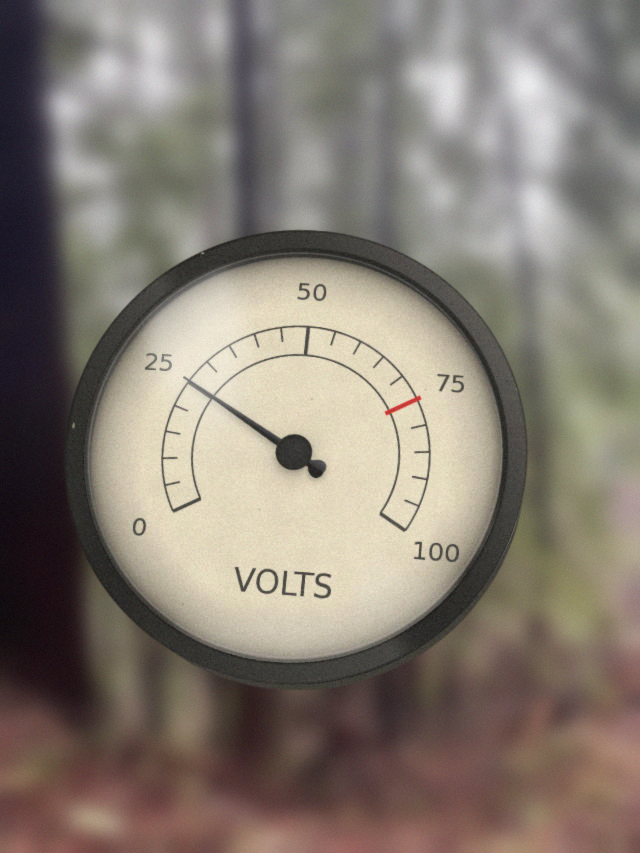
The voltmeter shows **25** V
